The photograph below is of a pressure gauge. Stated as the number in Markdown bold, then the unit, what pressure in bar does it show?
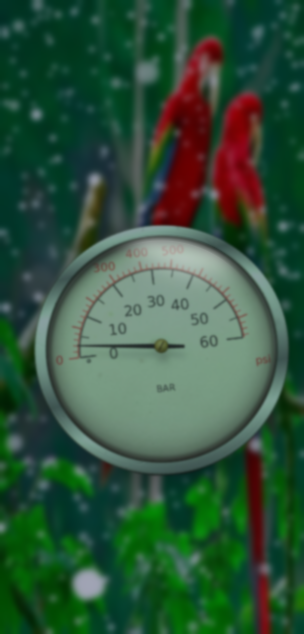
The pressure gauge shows **2.5** bar
